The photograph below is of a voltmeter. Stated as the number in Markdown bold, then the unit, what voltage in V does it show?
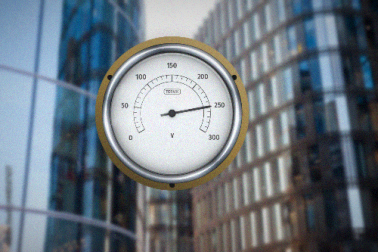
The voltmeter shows **250** V
